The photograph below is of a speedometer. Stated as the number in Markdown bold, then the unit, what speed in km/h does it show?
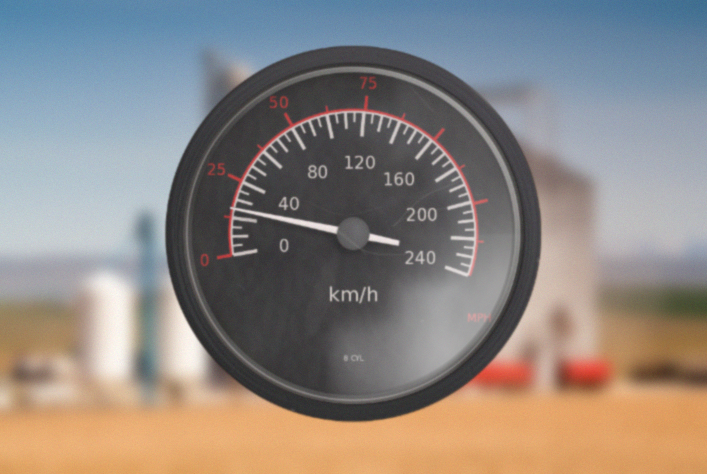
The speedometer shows **25** km/h
